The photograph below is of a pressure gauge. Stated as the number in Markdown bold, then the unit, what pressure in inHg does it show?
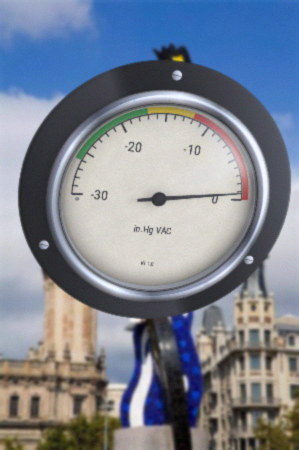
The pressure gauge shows **-1** inHg
